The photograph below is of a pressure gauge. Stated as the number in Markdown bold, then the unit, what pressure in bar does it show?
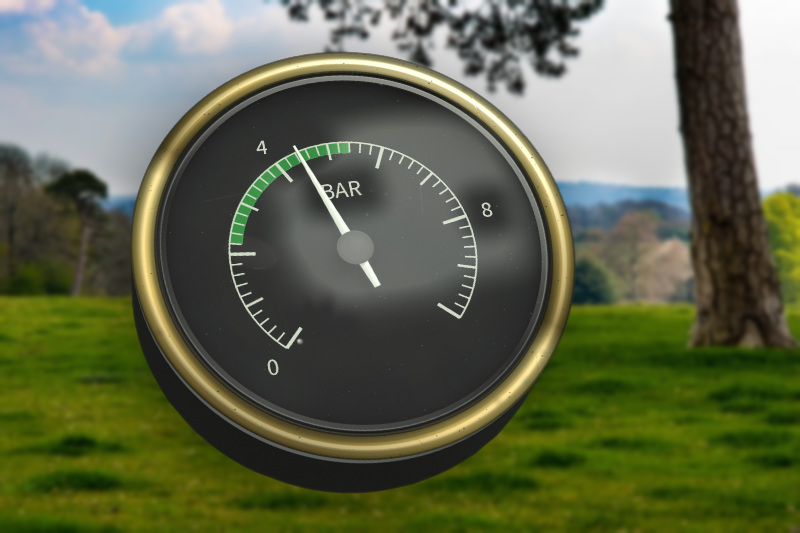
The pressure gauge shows **4.4** bar
